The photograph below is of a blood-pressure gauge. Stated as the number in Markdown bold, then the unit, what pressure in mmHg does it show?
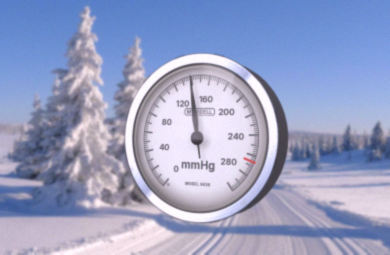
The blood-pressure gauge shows **140** mmHg
